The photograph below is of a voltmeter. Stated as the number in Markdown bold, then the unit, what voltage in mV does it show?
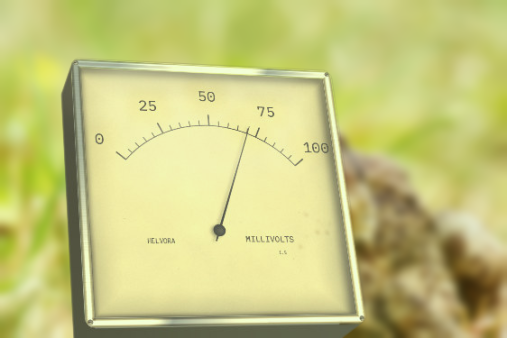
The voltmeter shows **70** mV
